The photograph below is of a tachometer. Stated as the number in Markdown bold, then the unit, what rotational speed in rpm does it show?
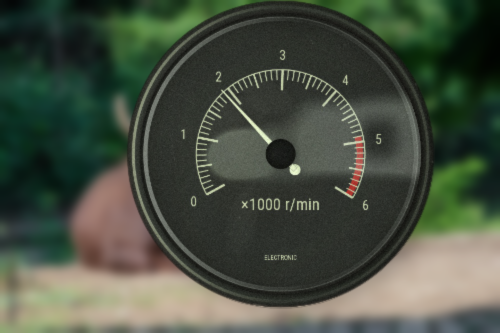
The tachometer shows **1900** rpm
